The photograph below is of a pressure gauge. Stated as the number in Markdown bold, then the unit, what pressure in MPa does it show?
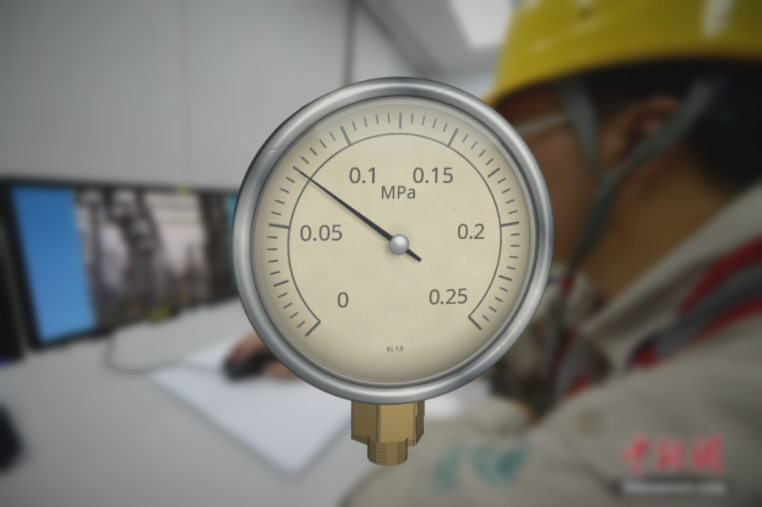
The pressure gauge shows **0.075** MPa
